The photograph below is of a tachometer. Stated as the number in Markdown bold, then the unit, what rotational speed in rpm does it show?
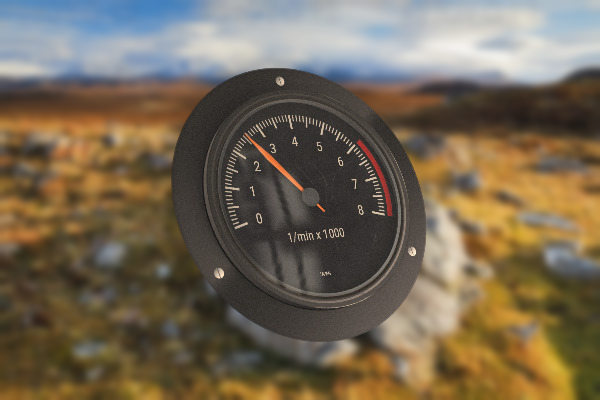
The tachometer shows **2500** rpm
